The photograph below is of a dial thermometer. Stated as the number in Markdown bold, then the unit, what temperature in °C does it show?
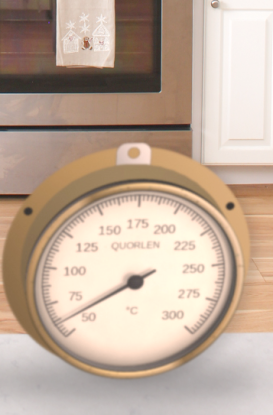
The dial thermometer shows **62.5** °C
